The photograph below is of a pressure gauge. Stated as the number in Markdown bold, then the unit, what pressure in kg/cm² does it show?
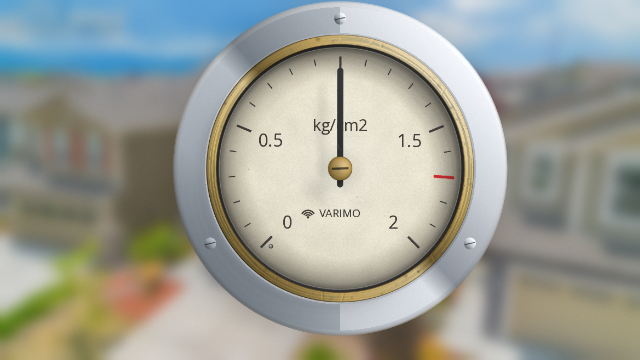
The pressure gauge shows **1** kg/cm²
